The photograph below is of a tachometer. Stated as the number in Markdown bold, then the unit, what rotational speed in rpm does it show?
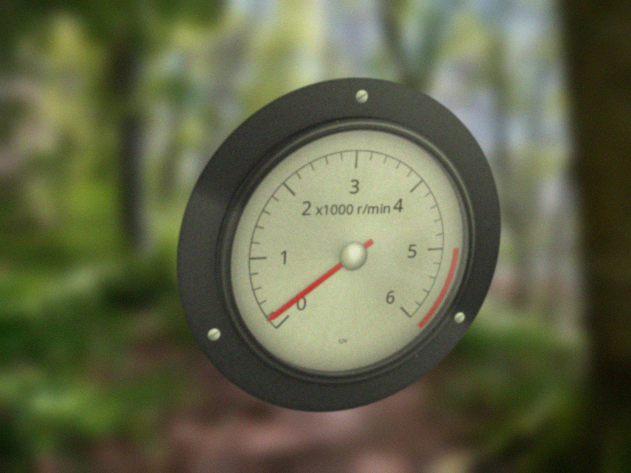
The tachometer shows **200** rpm
